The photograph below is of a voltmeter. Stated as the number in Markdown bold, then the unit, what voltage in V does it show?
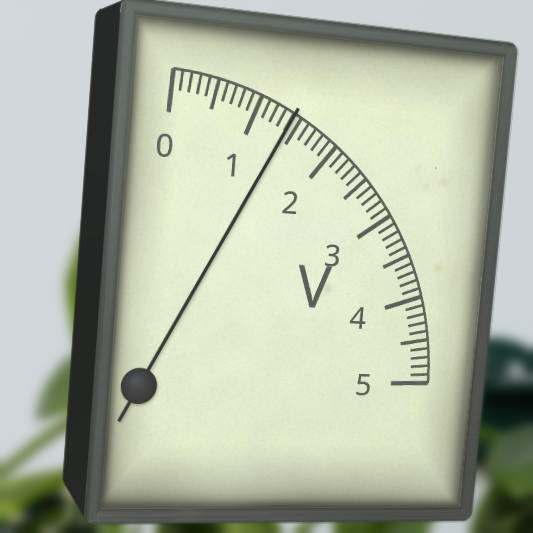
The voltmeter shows **1.4** V
